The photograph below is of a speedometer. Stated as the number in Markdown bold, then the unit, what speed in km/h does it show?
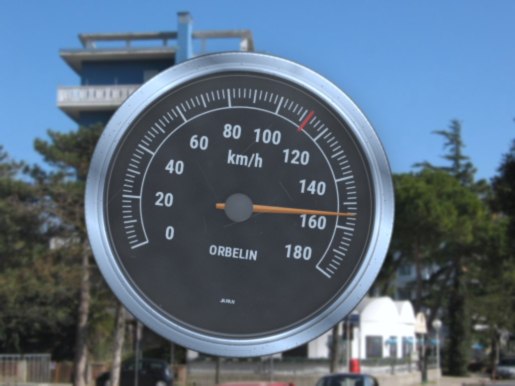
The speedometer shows **154** km/h
